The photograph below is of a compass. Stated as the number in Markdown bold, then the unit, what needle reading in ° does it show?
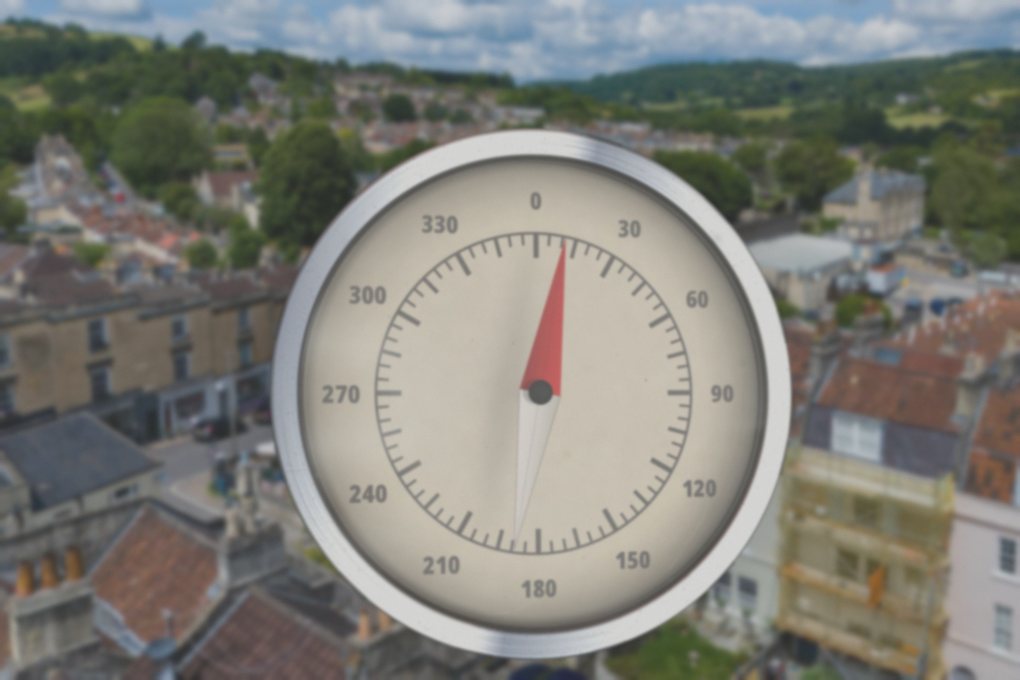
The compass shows **10** °
